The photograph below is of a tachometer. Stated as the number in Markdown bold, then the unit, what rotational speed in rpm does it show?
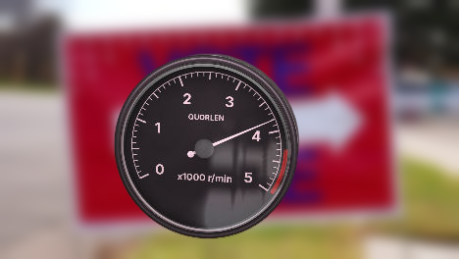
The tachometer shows **3800** rpm
